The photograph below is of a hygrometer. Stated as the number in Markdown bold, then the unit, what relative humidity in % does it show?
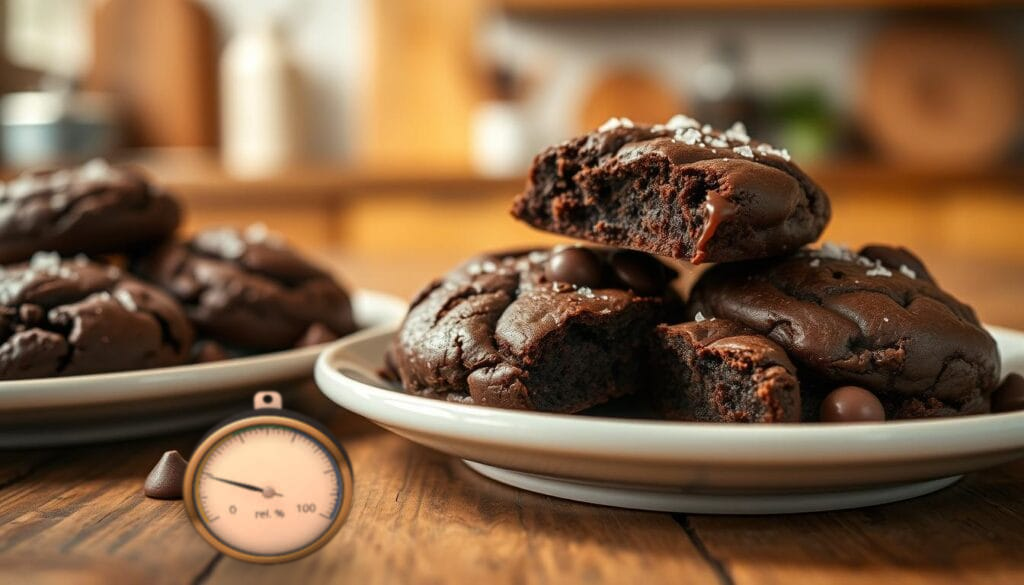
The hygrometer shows **20** %
